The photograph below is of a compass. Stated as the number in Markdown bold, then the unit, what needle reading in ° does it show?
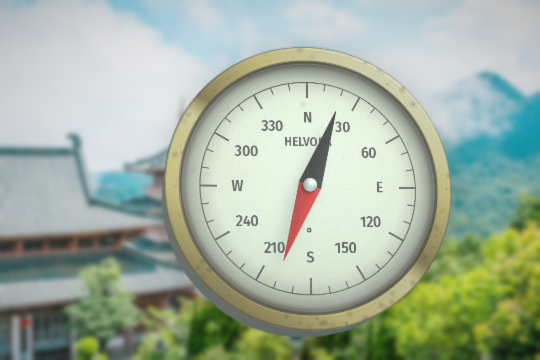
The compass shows **200** °
